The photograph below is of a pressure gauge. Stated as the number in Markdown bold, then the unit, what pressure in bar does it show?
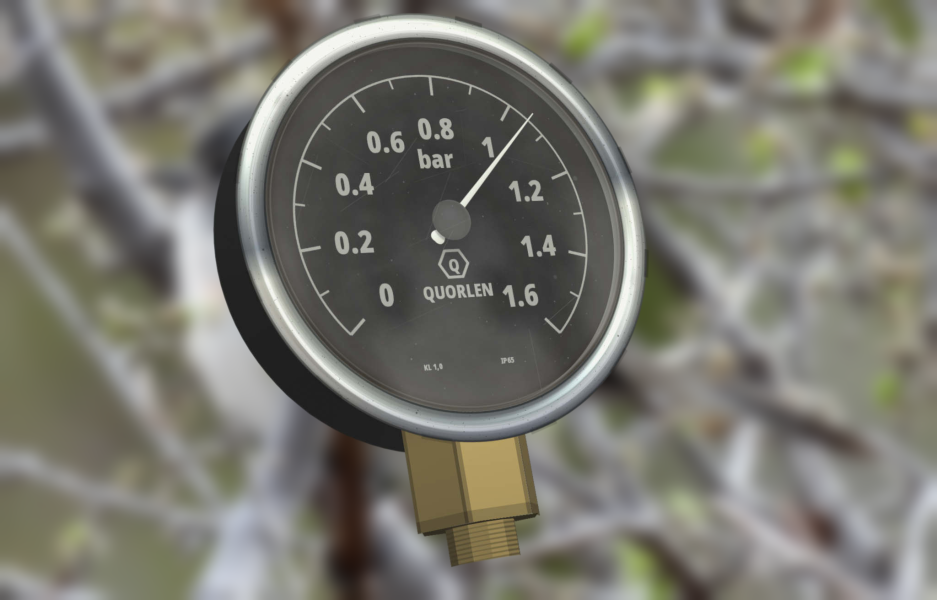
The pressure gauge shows **1.05** bar
